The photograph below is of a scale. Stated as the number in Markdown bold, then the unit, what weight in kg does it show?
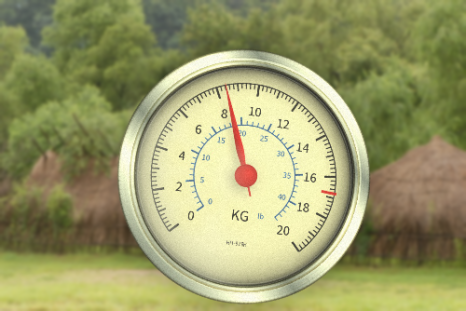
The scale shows **8.4** kg
